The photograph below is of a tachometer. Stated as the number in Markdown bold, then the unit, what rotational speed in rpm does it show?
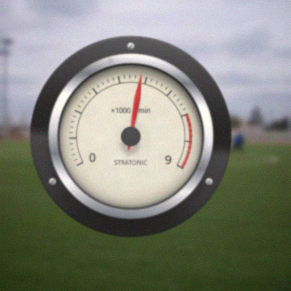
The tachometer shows **4800** rpm
